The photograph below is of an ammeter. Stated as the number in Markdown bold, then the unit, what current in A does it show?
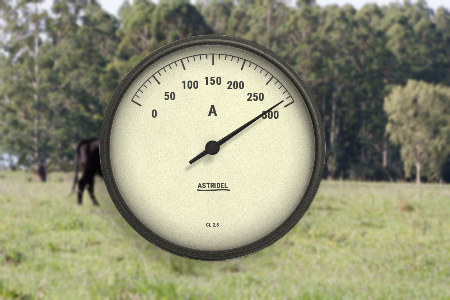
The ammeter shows **290** A
